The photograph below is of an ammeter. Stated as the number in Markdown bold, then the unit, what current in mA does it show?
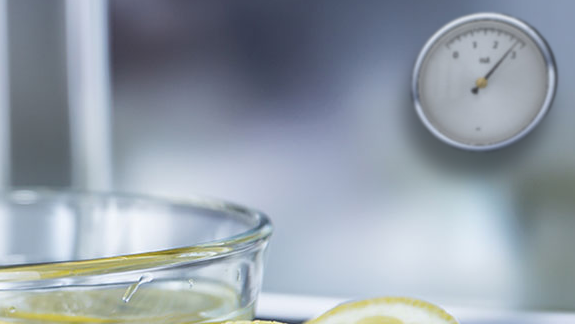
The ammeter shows **2.75** mA
